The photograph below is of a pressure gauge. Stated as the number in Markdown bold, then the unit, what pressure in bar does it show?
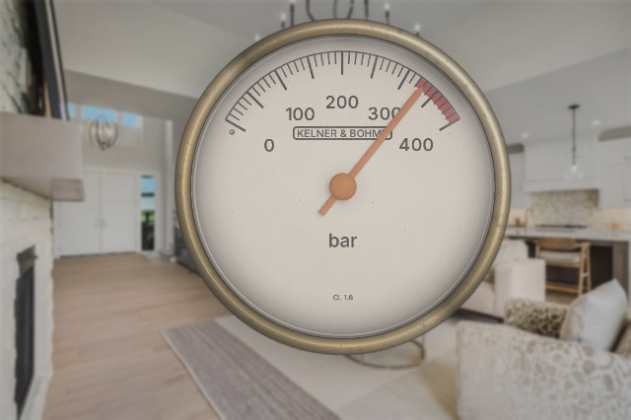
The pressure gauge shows **330** bar
